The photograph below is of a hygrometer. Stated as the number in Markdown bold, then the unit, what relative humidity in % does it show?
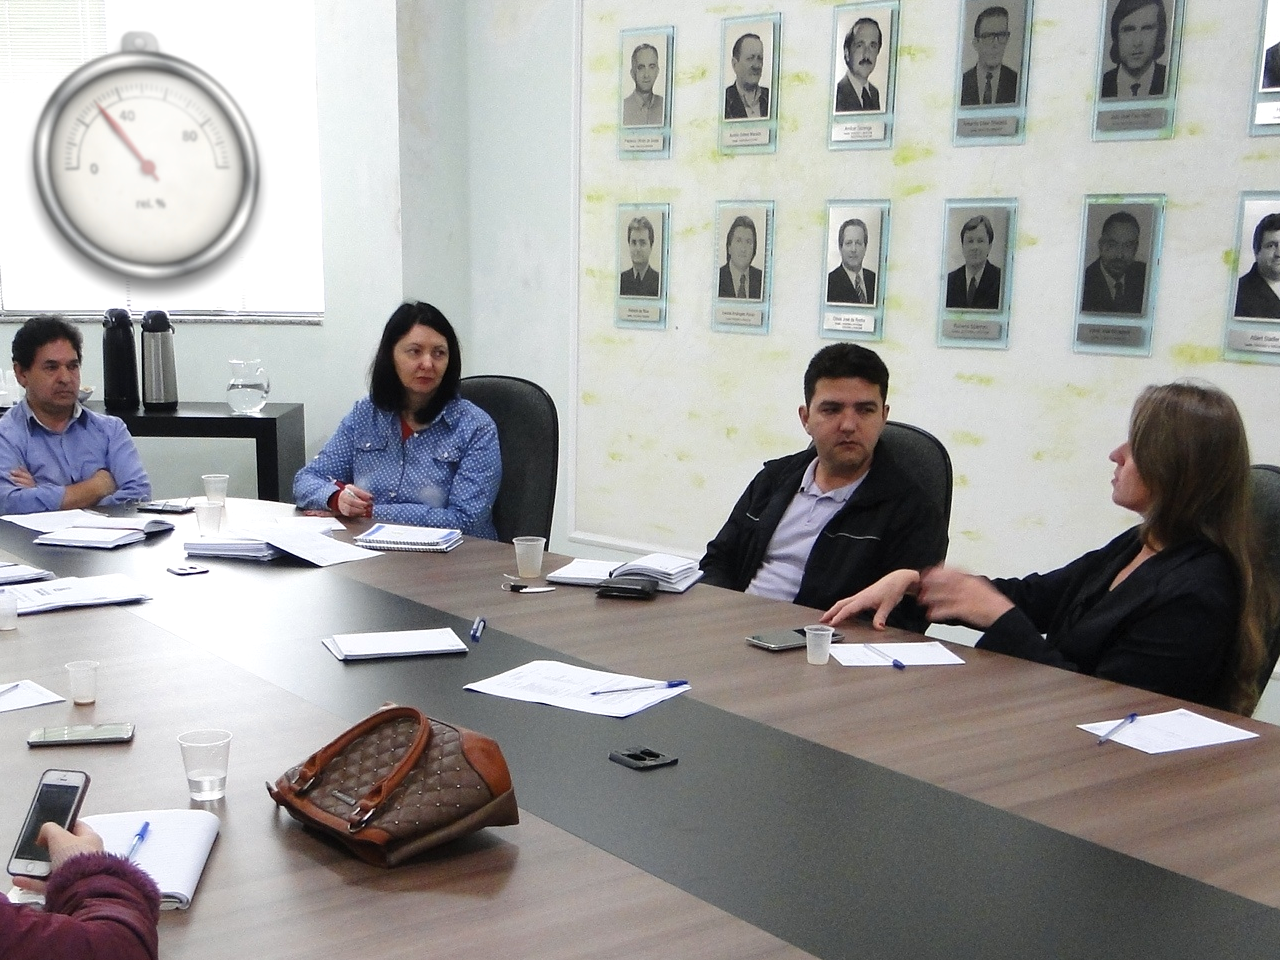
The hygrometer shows **30** %
